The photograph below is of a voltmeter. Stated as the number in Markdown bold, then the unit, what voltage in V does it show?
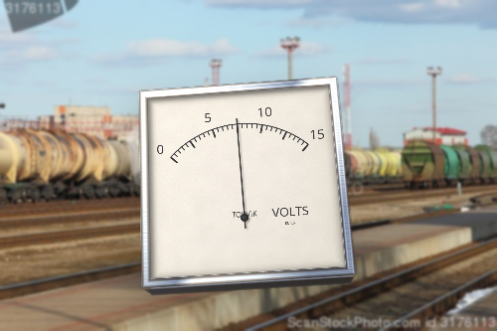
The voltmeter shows **7.5** V
